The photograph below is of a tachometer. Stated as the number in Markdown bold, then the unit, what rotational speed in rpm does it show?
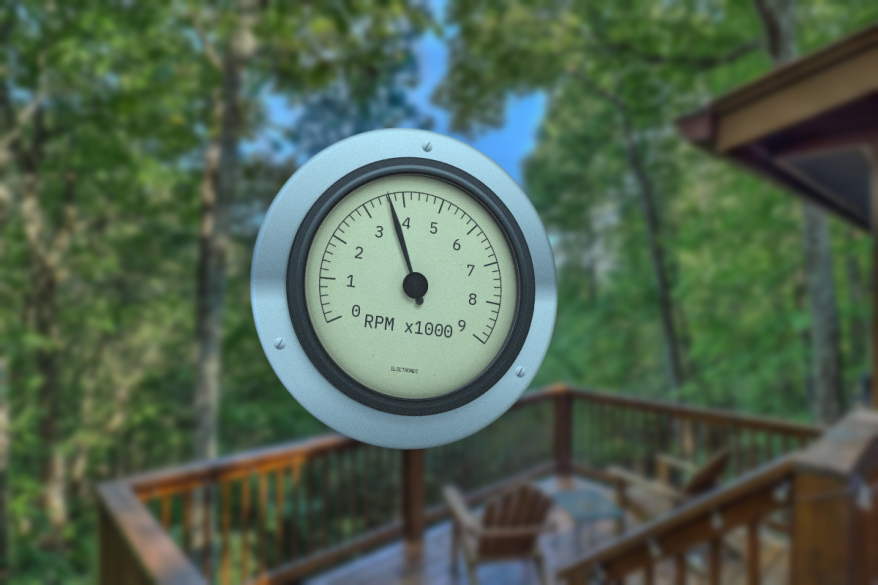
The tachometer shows **3600** rpm
